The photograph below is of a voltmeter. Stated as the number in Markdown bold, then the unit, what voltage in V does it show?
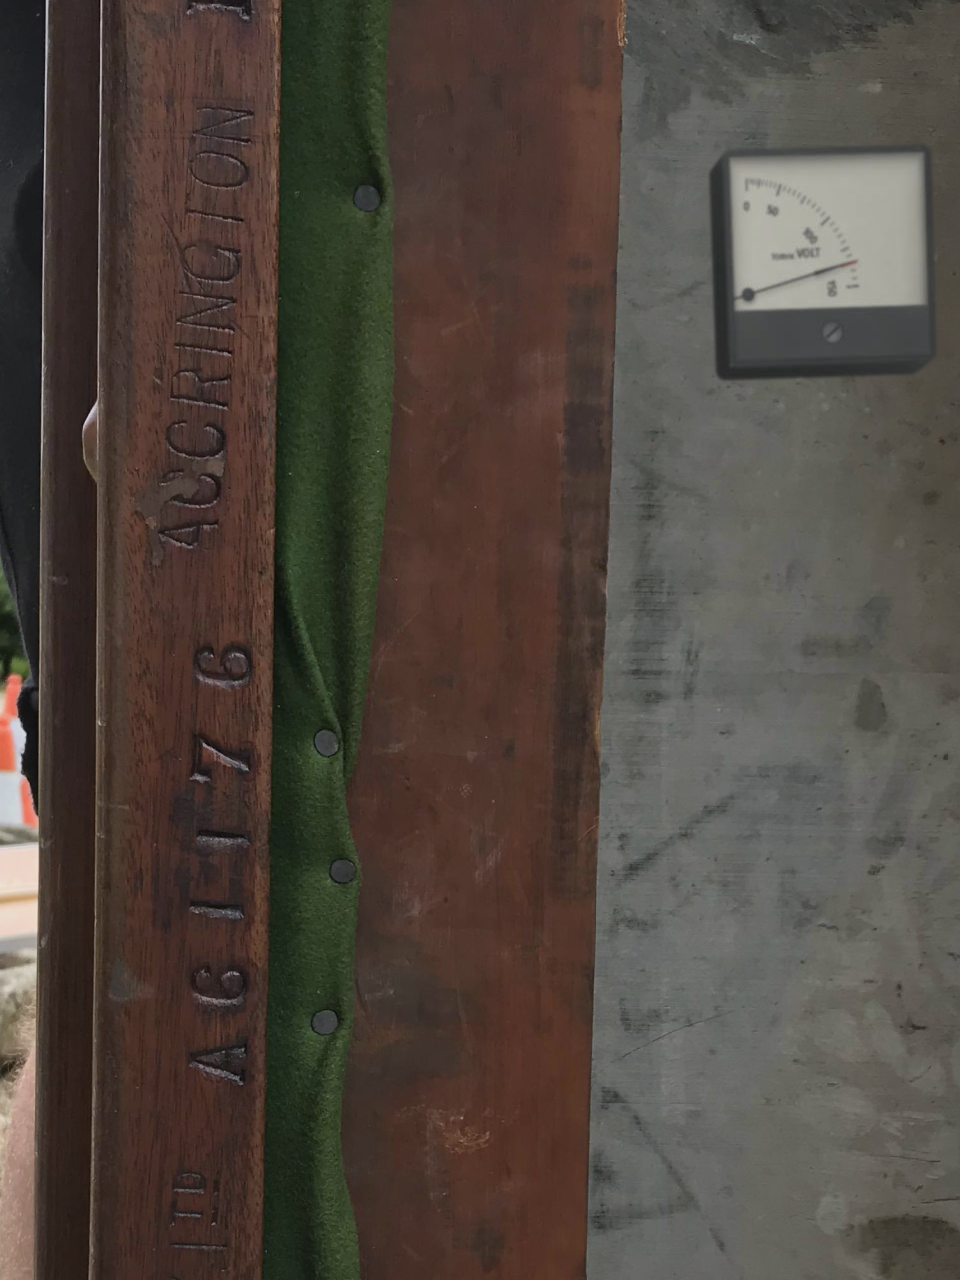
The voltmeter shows **135** V
